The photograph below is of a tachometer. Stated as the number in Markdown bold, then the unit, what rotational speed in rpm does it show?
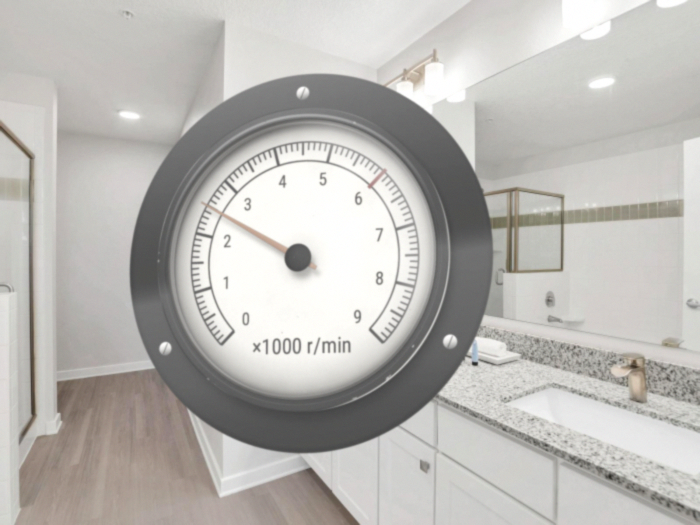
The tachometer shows **2500** rpm
